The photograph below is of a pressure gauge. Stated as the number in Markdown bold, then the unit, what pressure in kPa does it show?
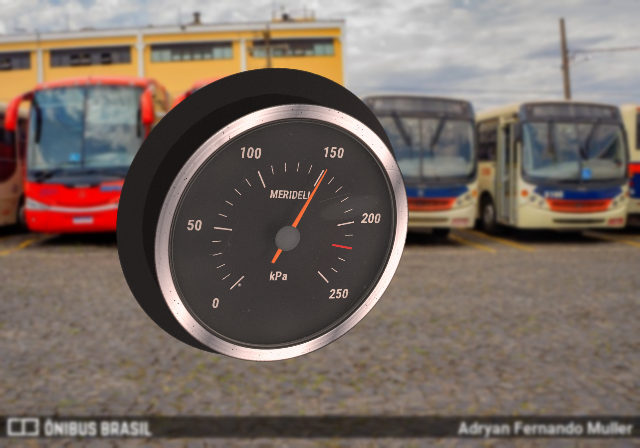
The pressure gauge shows **150** kPa
